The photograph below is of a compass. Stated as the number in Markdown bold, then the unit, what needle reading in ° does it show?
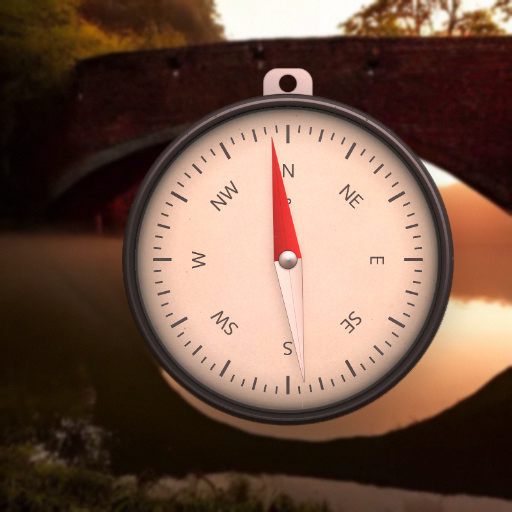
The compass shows **352.5** °
